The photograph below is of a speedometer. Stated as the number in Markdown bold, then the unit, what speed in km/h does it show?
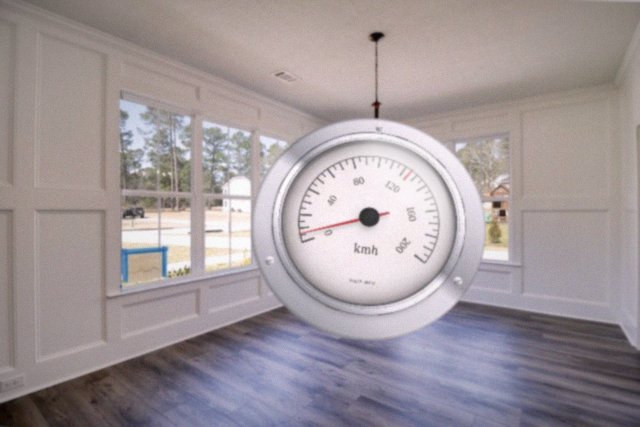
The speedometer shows **5** km/h
